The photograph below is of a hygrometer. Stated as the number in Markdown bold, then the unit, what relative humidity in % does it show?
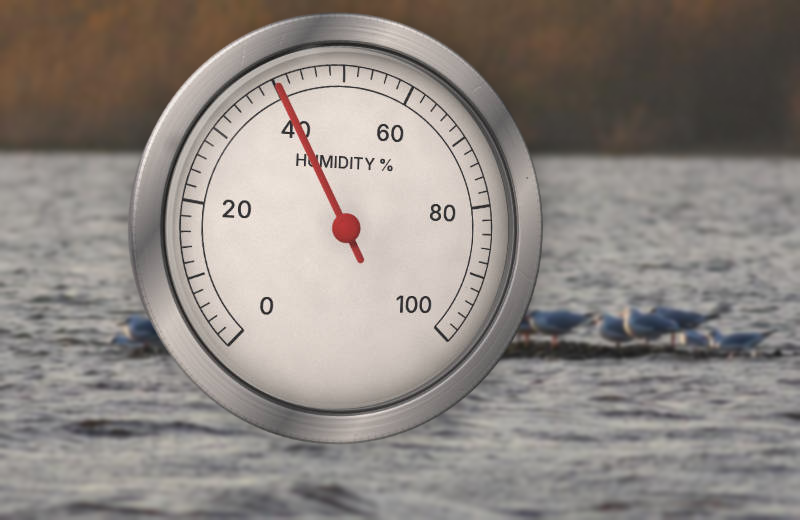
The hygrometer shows **40** %
